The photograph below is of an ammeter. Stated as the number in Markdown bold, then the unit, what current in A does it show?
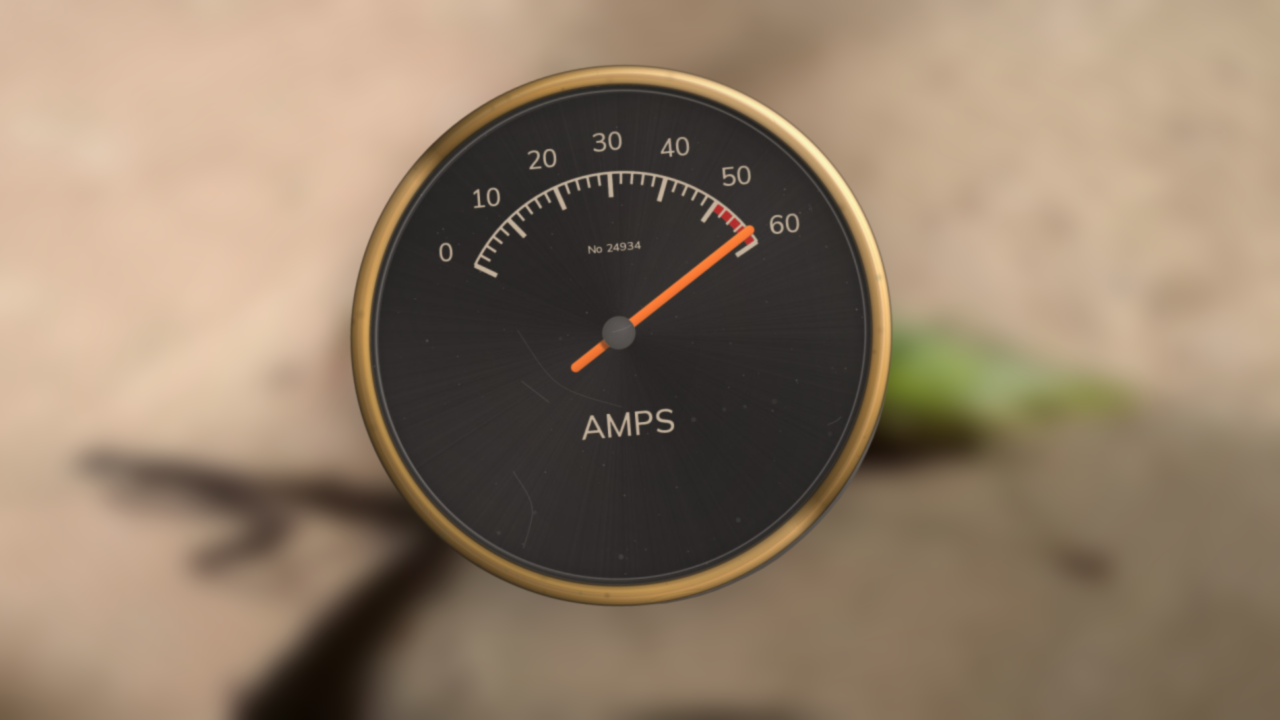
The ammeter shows **58** A
